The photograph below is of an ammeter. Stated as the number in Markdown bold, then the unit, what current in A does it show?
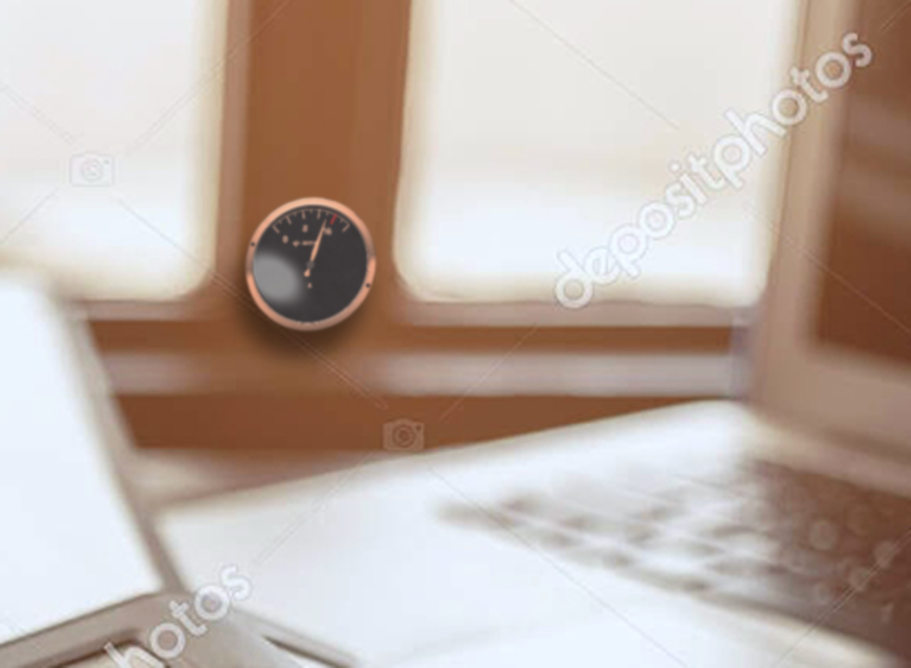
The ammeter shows **14** A
